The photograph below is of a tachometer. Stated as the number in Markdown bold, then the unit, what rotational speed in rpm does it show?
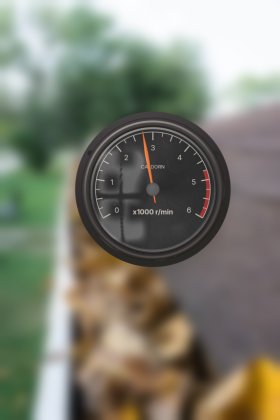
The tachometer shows **2750** rpm
